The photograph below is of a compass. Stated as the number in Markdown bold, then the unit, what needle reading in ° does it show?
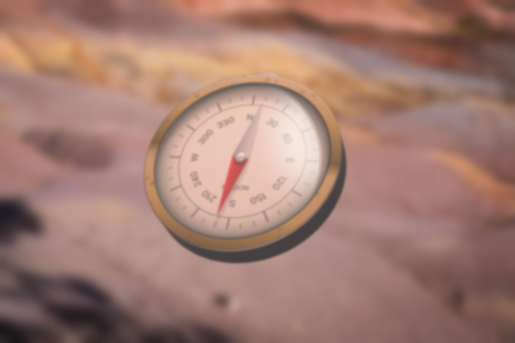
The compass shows **190** °
